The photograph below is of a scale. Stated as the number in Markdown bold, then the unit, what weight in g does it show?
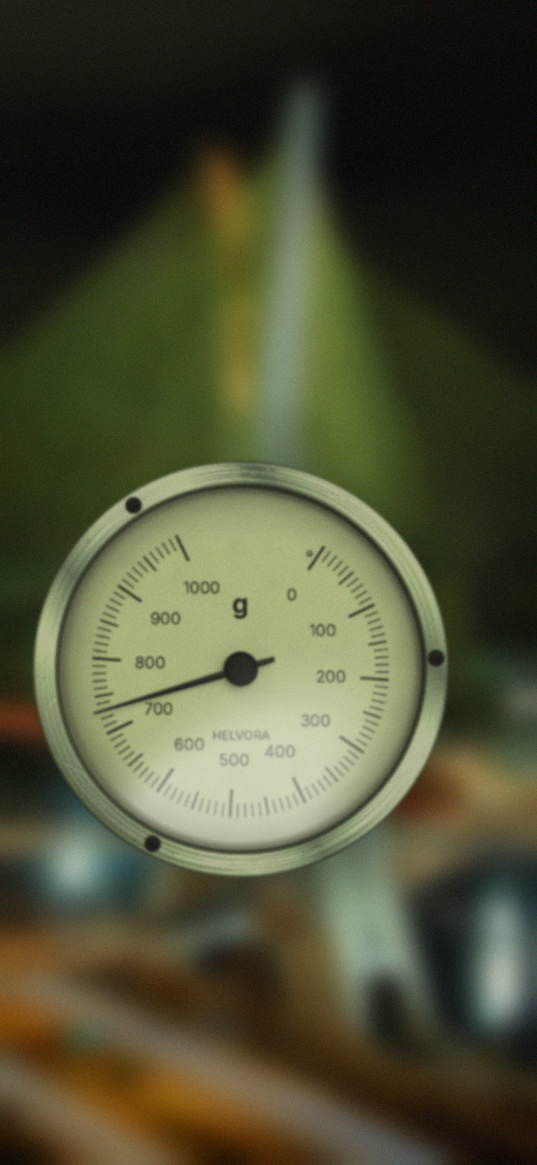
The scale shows **730** g
